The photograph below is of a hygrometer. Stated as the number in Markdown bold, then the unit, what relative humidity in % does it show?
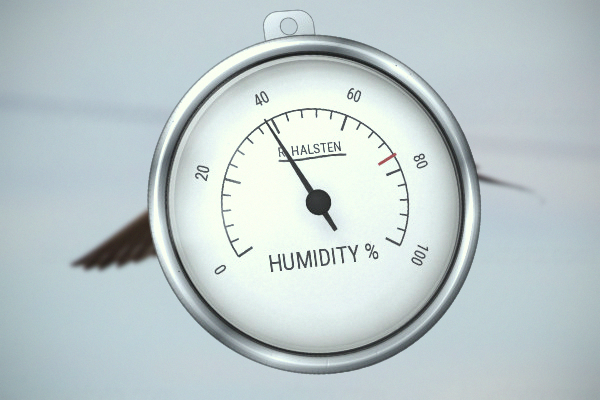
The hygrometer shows **38** %
